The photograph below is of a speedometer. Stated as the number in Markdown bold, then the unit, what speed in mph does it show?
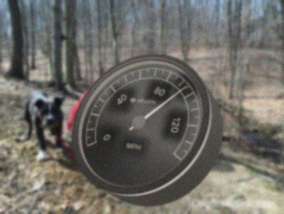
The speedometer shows **95** mph
